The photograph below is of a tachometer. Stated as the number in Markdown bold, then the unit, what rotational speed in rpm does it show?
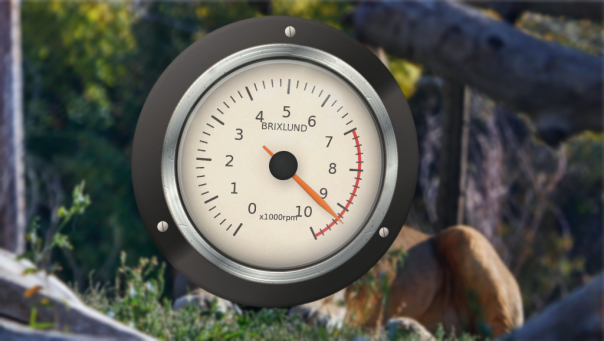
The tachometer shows **9300** rpm
